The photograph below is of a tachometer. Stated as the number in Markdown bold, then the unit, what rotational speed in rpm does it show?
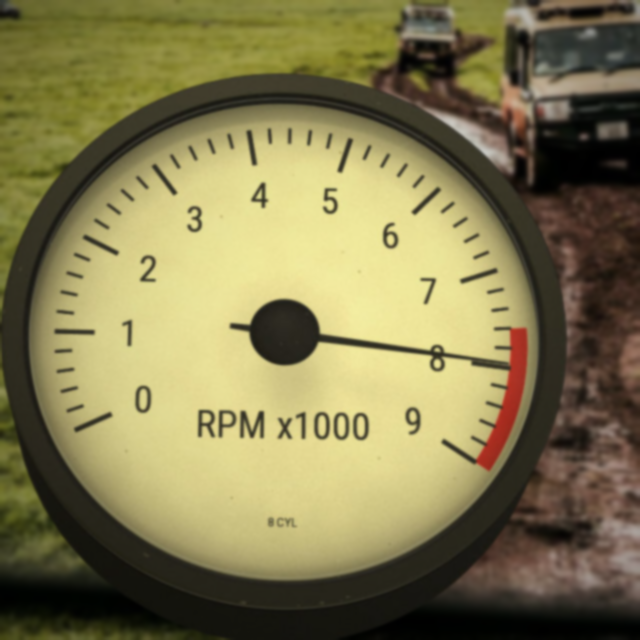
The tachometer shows **8000** rpm
